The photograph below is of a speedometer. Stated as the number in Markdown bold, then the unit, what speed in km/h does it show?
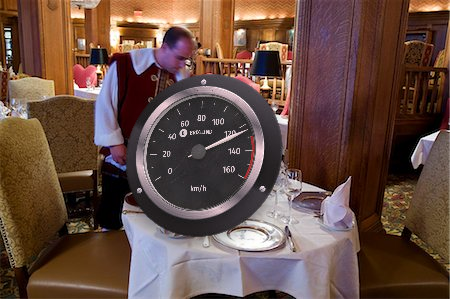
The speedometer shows **125** km/h
